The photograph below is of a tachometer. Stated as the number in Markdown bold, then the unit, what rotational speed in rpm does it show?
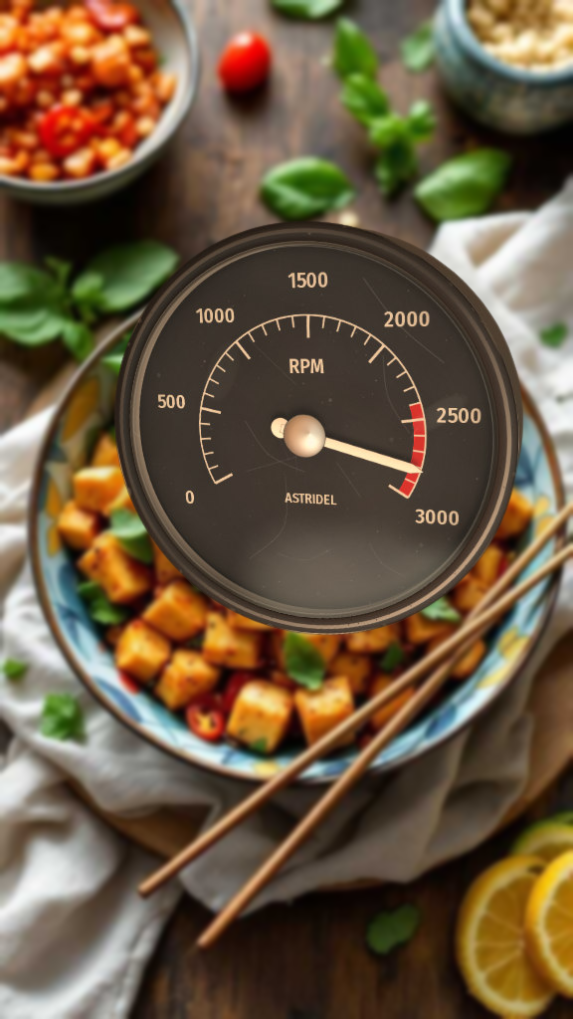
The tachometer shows **2800** rpm
